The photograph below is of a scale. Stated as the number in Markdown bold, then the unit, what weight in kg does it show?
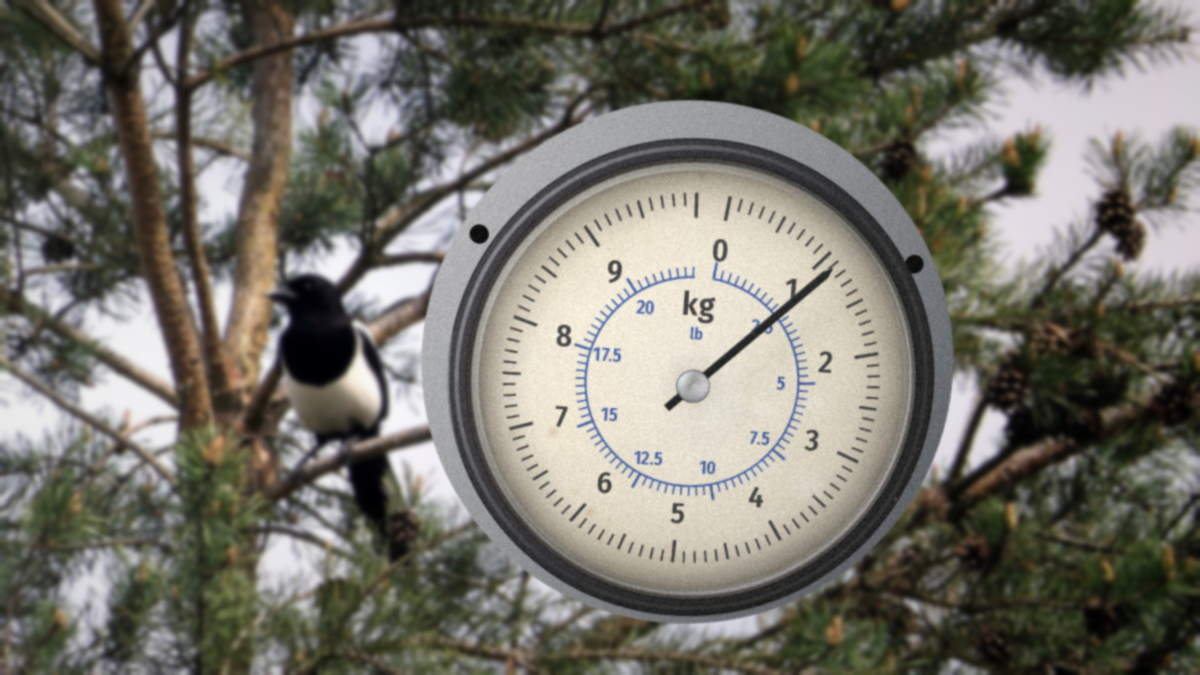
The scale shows **1.1** kg
